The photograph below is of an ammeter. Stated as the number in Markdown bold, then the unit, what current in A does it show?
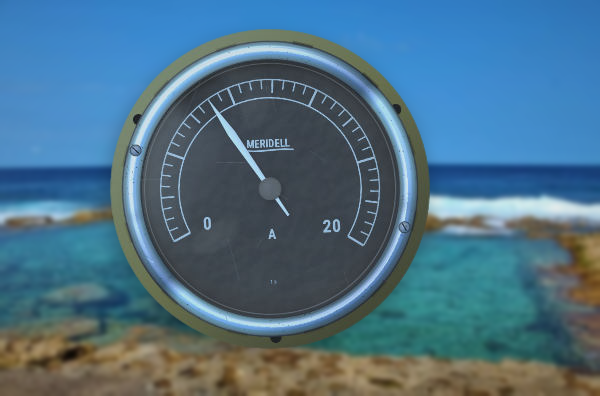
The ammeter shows **7** A
